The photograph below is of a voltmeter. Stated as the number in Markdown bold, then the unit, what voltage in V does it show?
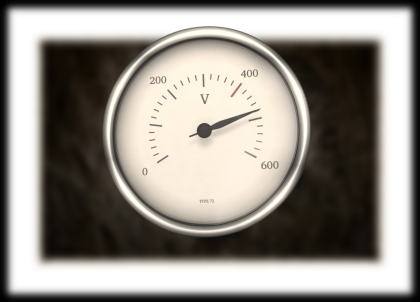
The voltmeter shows **480** V
